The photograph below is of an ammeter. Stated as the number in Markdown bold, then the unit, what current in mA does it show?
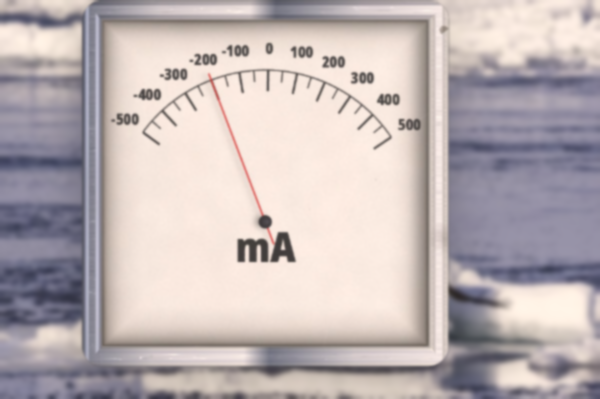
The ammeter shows **-200** mA
